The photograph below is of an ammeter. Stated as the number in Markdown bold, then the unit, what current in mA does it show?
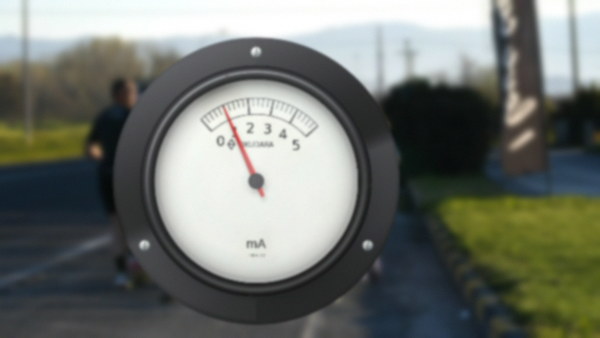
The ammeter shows **1** mA
